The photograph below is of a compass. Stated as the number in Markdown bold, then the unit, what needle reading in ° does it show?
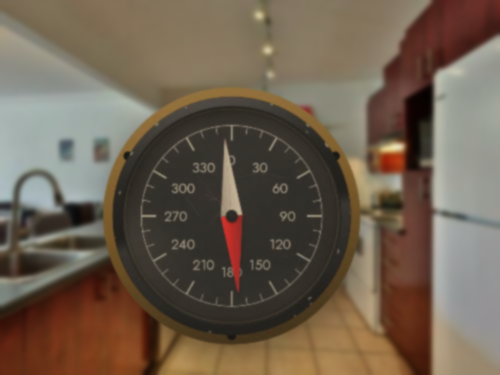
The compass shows **175** °
